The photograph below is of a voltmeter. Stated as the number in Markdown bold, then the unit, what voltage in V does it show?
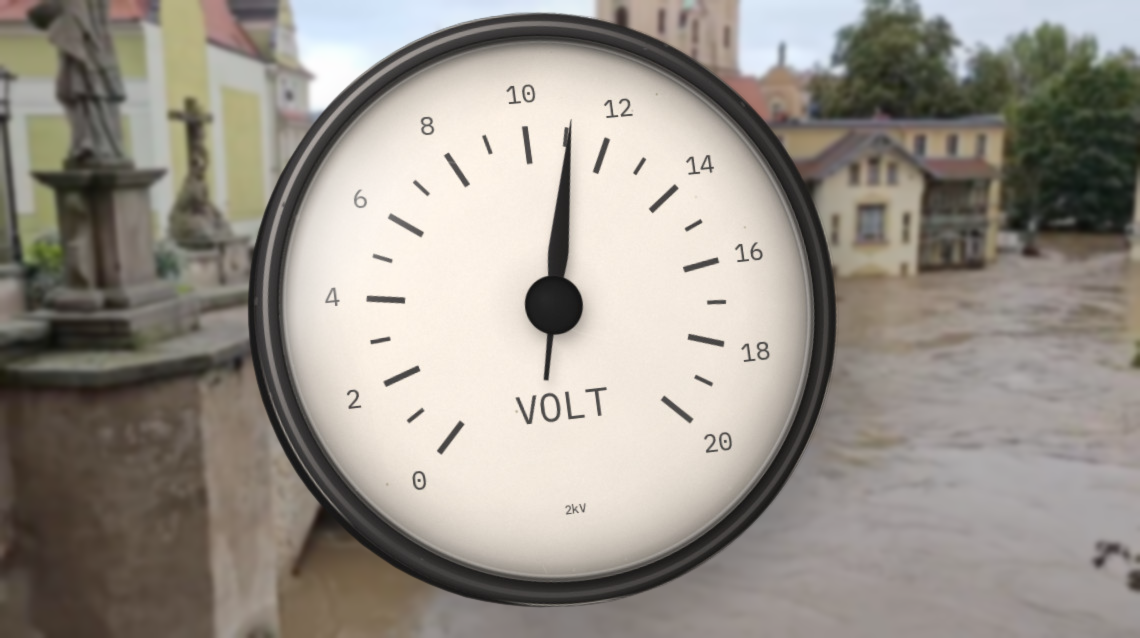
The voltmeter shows **11** V
